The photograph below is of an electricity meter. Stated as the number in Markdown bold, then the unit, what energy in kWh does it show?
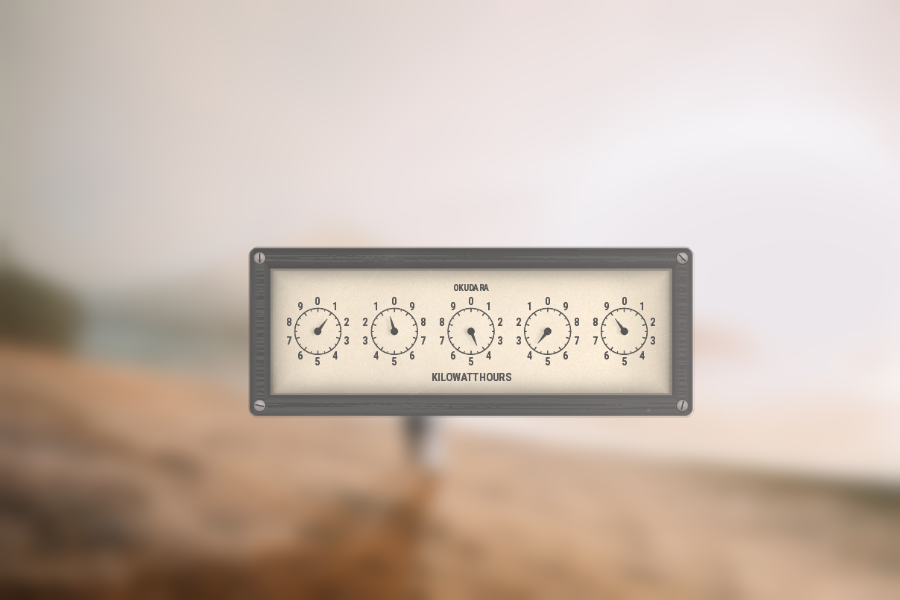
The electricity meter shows **10439** kWh
